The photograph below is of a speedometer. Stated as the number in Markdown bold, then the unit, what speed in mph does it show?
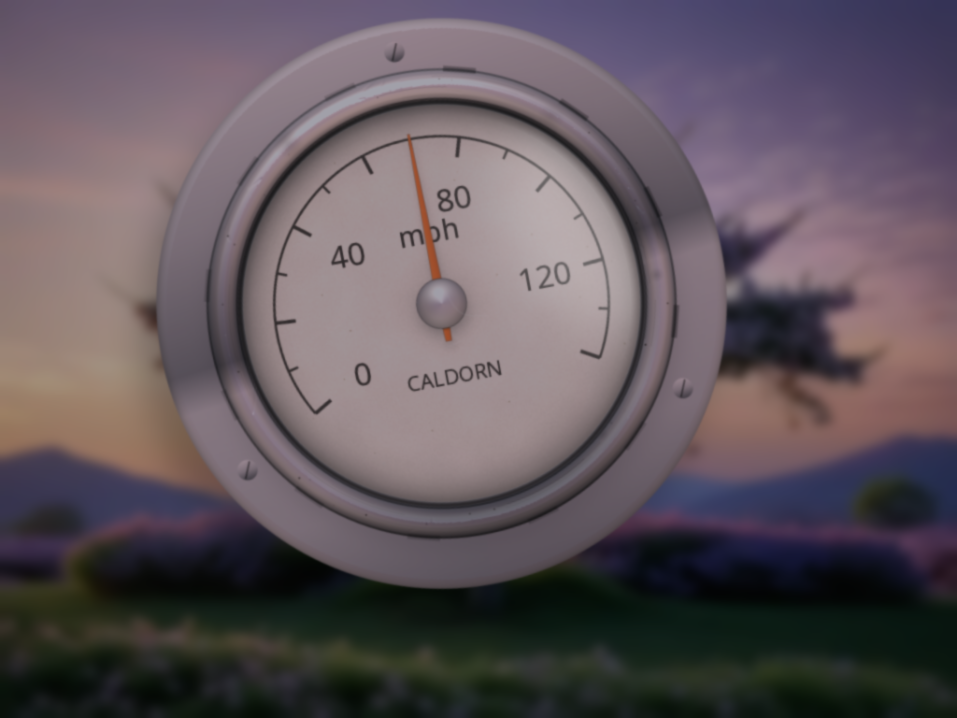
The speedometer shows **70** mph
